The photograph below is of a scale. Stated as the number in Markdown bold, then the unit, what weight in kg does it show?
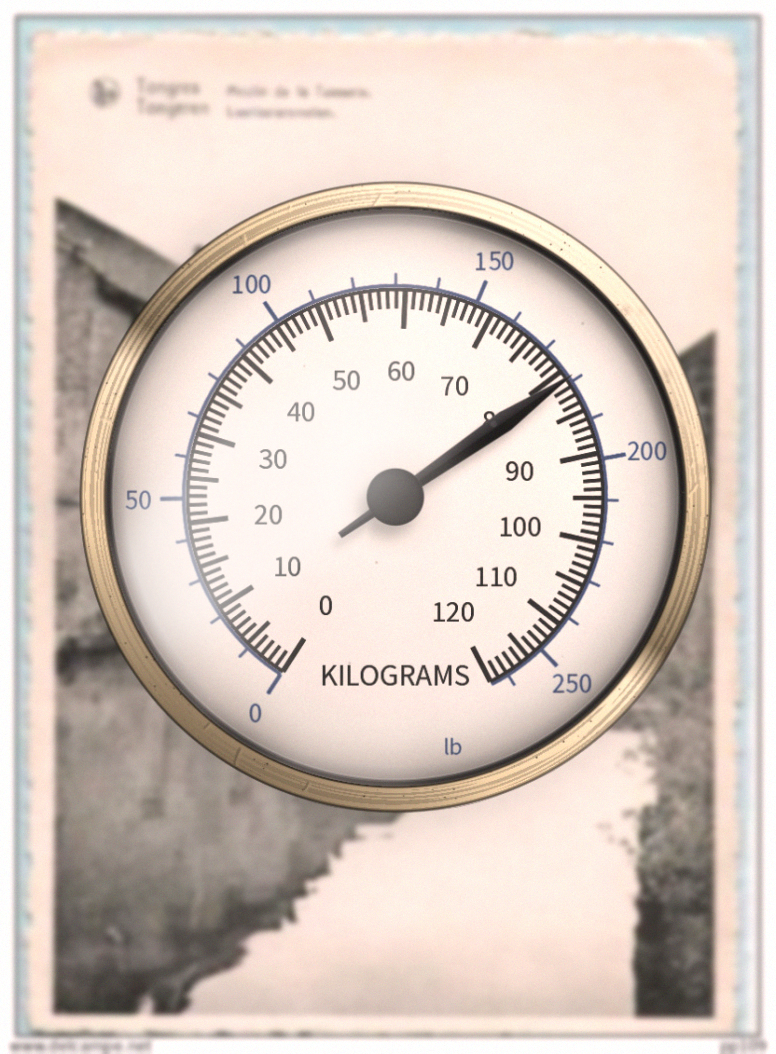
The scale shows **81** kg
